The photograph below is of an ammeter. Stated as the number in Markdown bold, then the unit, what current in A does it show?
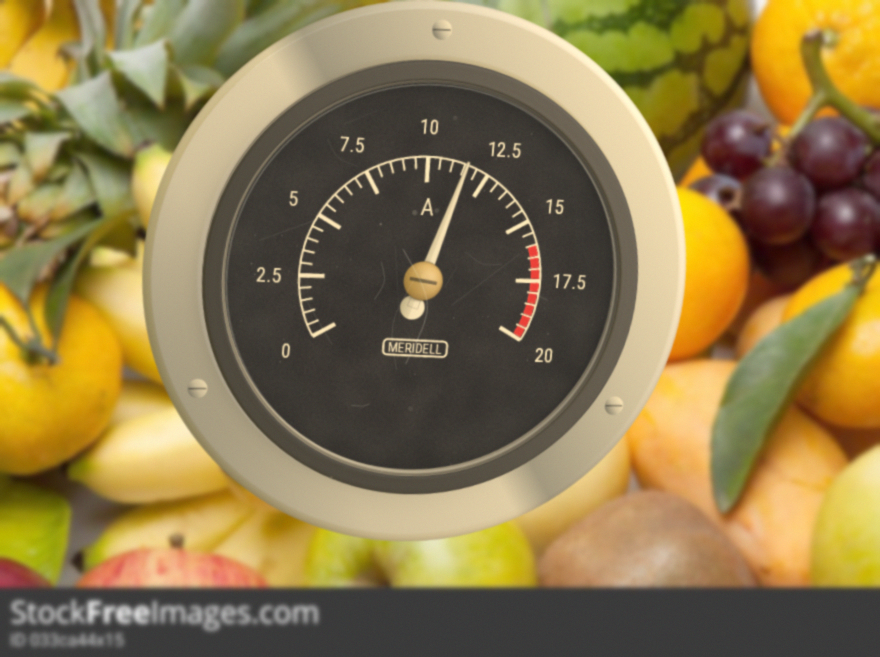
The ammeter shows **11.5** A
